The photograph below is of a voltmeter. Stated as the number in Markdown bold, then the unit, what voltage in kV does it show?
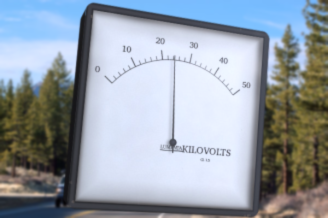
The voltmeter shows **24** kV
